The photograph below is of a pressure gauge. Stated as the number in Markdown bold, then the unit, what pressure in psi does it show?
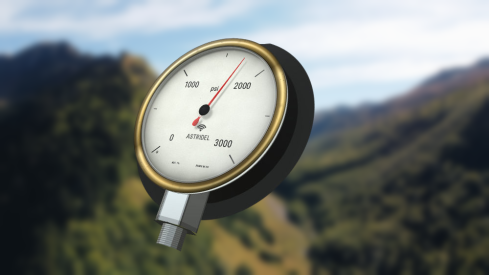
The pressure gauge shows **1750** psi
